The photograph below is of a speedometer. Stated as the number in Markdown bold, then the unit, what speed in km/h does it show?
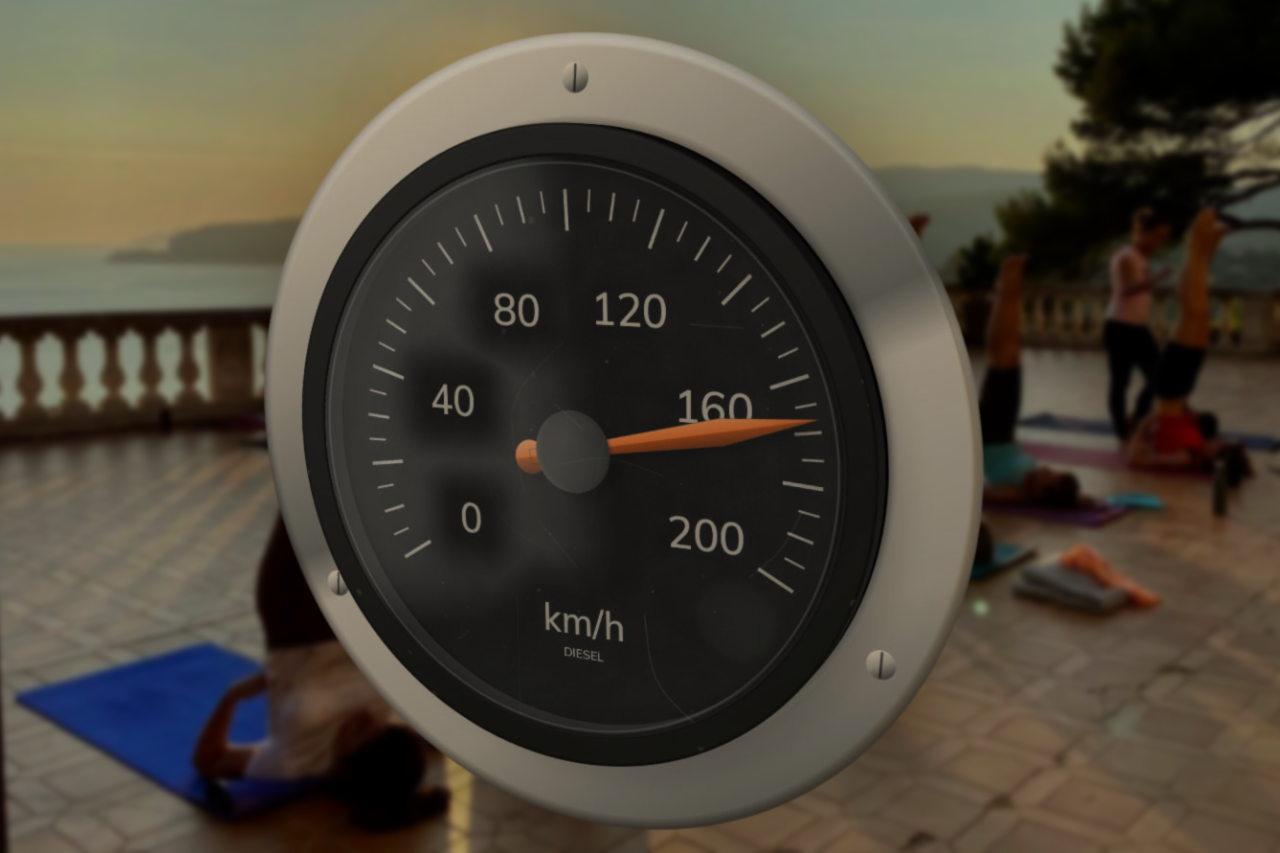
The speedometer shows **167.5** km/h
